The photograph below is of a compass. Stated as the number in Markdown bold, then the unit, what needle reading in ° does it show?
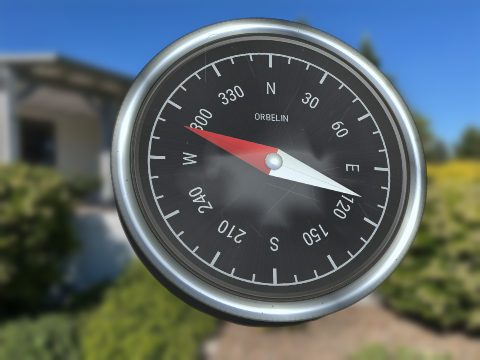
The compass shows **290** °
